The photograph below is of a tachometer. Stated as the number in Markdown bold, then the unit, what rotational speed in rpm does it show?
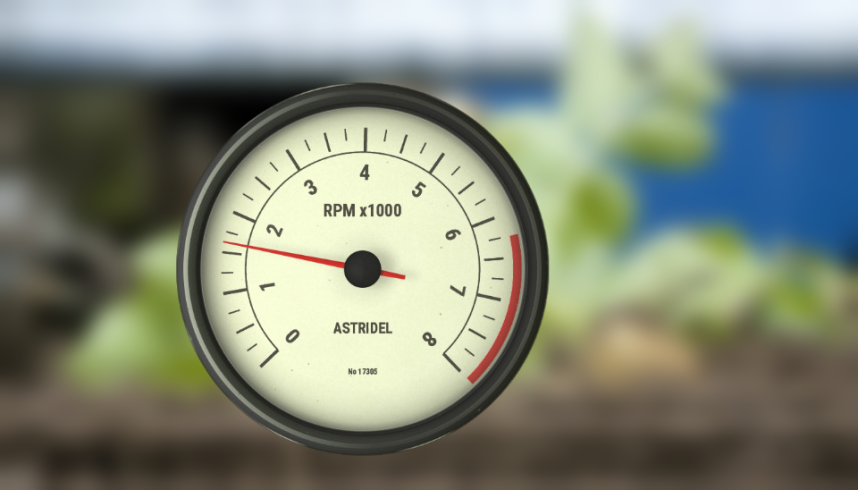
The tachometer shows **1625** rpm
